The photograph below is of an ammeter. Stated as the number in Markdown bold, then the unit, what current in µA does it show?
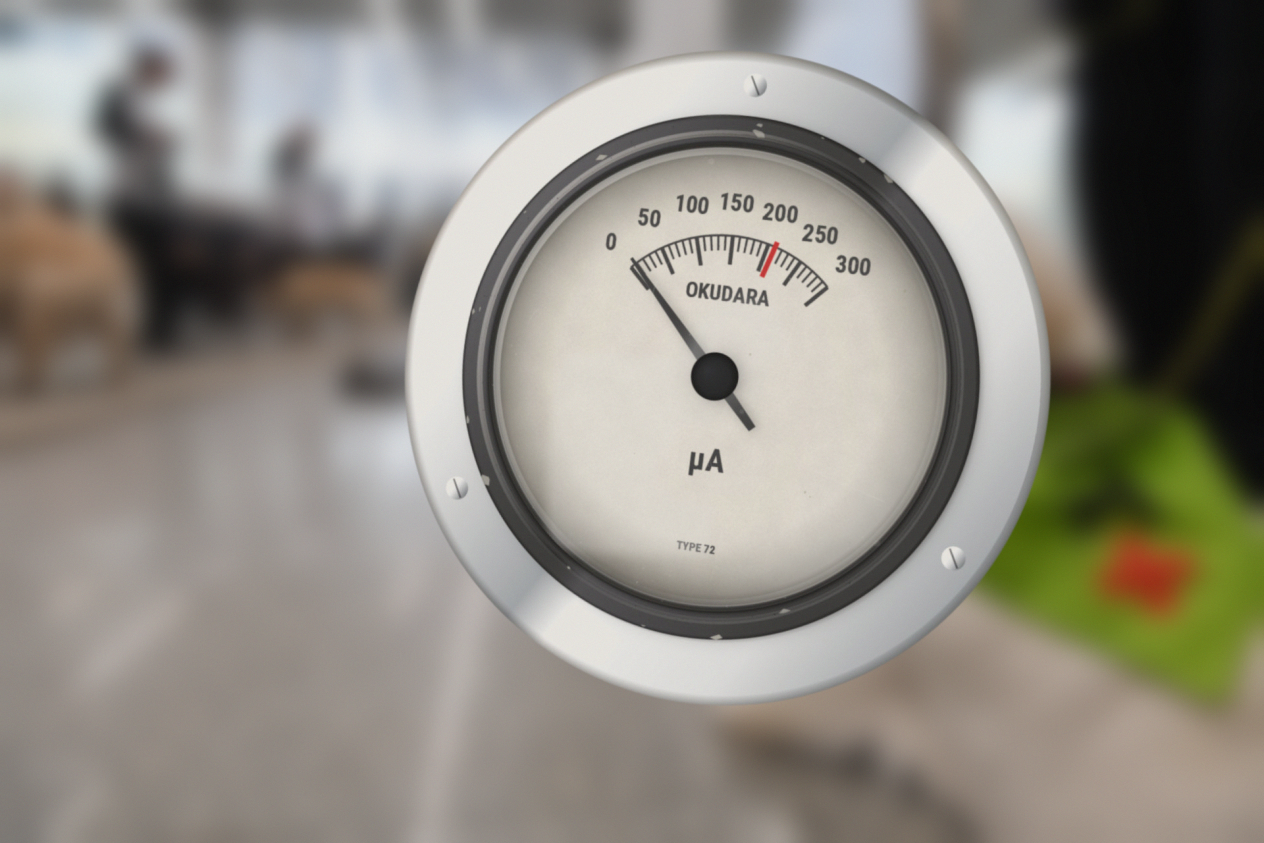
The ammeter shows **10** µA
